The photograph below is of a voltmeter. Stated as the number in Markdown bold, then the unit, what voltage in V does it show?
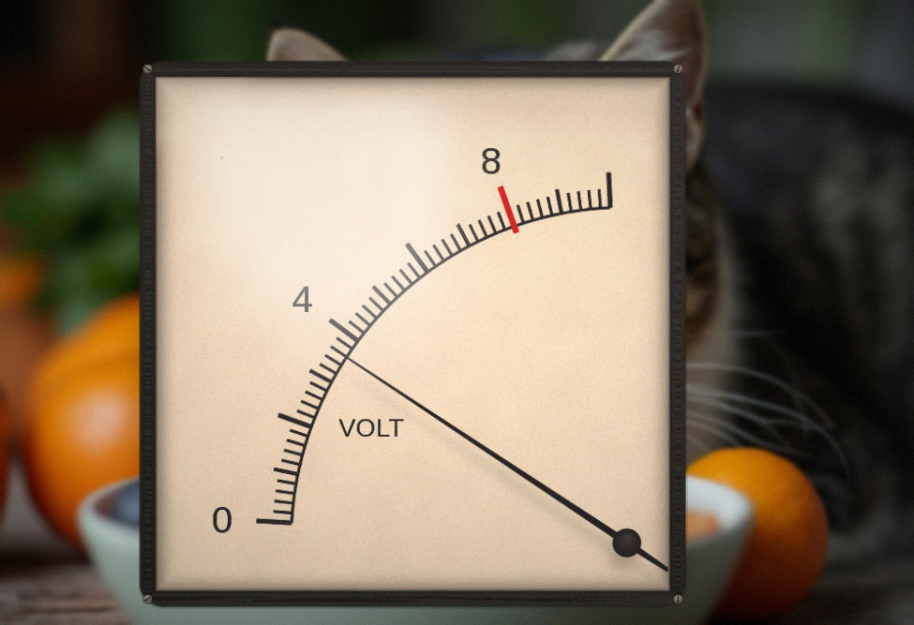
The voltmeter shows **3.6** V
